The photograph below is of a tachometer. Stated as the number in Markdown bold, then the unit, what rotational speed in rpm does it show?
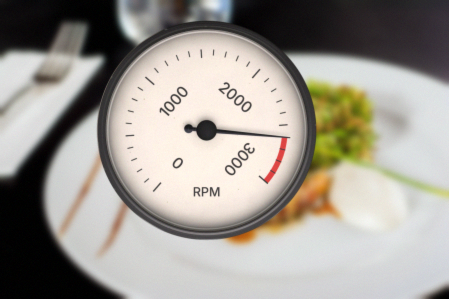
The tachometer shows **2600** rpm
